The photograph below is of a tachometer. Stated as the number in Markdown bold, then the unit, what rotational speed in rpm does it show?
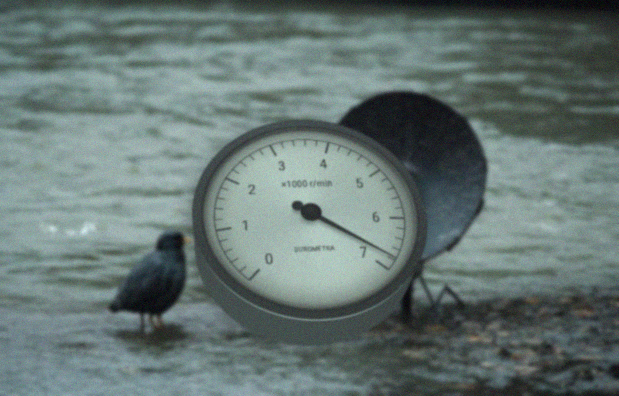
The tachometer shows **6800** rpm
